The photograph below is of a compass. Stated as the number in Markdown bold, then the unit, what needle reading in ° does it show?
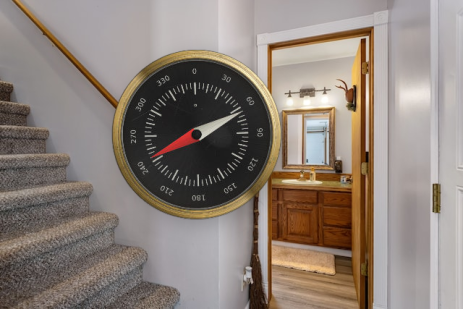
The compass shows **245** °
